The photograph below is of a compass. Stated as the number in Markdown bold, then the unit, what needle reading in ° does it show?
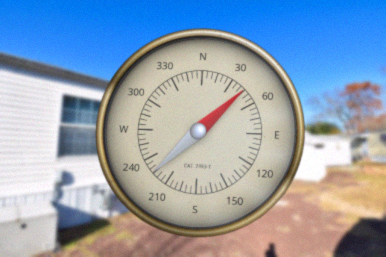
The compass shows **45** °
